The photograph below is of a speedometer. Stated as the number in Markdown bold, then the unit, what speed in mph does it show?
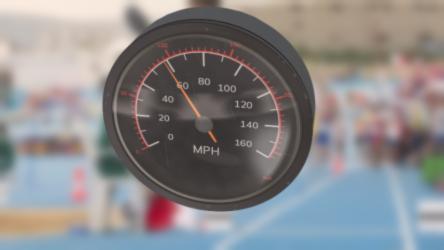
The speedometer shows **60** mph
